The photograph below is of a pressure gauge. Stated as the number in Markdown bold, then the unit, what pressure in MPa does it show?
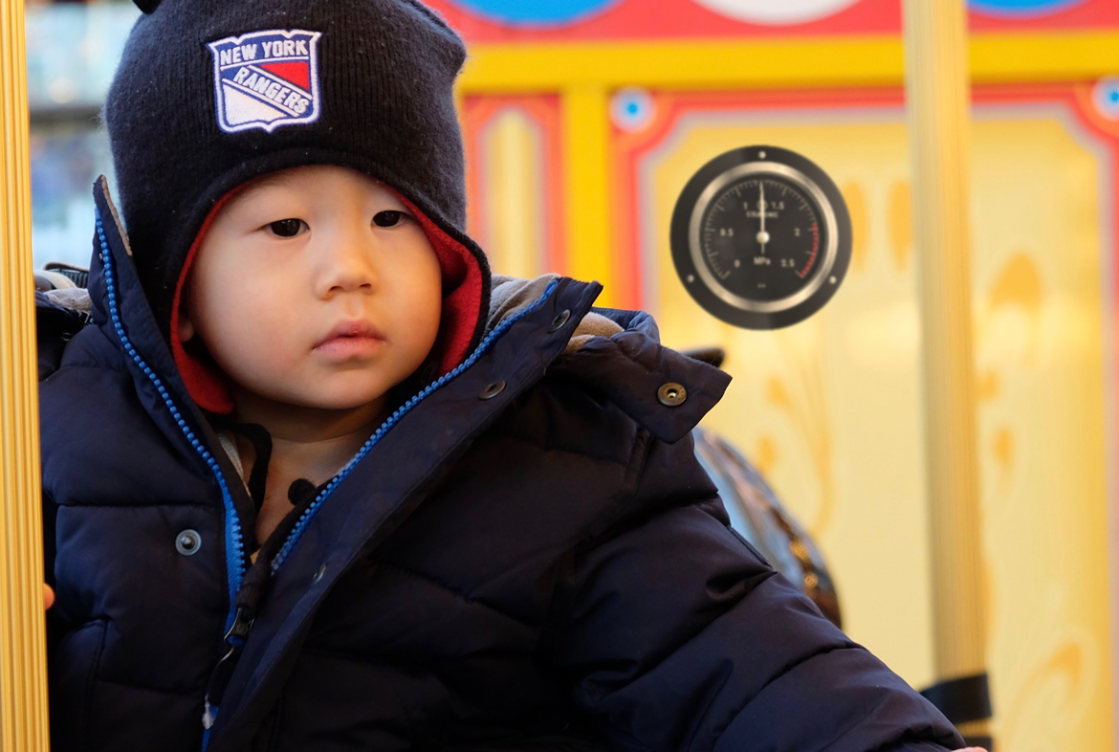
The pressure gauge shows **1.25** MPa
